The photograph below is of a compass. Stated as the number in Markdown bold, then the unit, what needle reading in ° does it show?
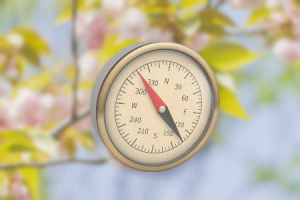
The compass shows **315** °
